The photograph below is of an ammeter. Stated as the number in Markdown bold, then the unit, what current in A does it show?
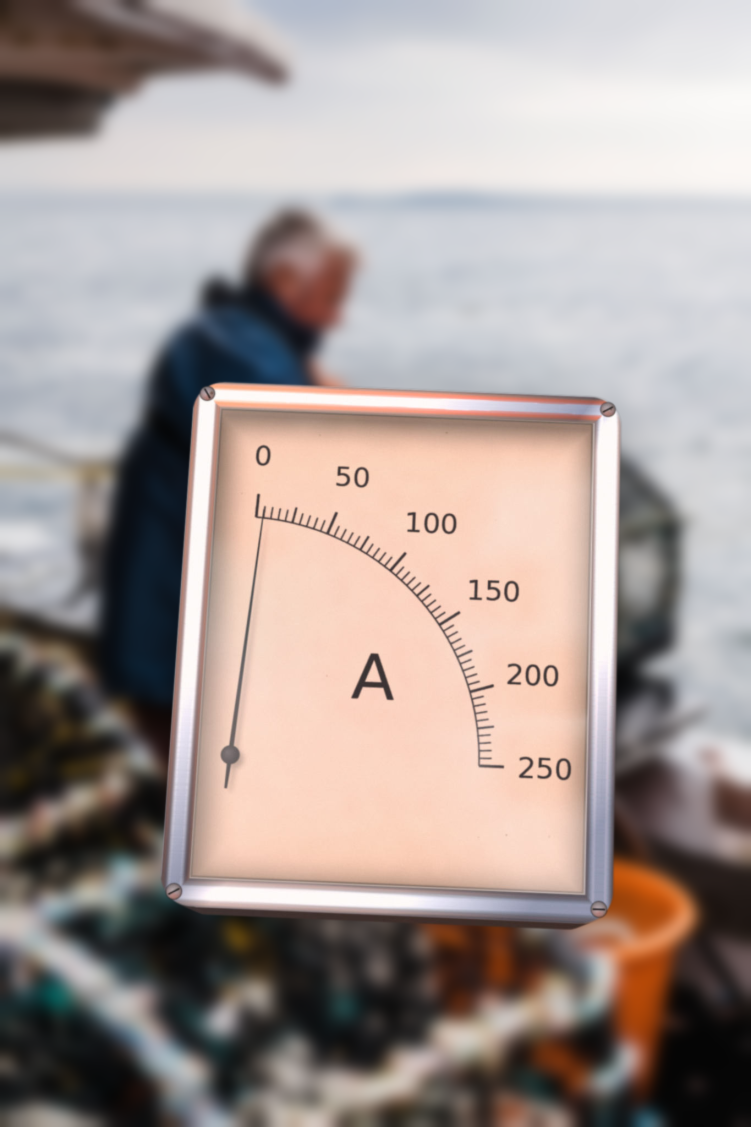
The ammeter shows **5** A
